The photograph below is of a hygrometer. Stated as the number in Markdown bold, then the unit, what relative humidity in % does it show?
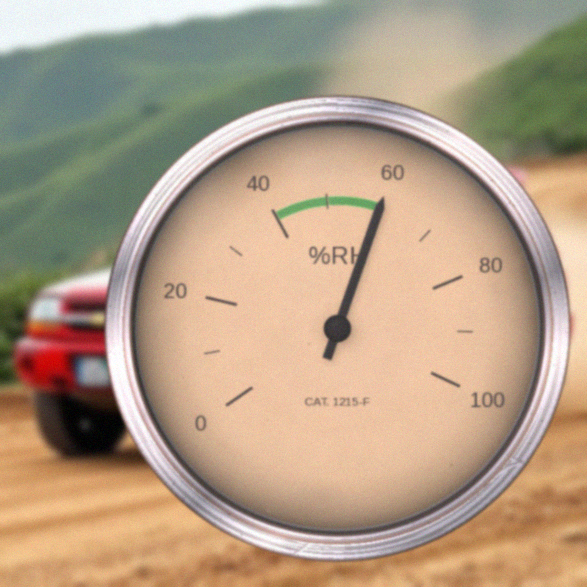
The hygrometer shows **60** %
